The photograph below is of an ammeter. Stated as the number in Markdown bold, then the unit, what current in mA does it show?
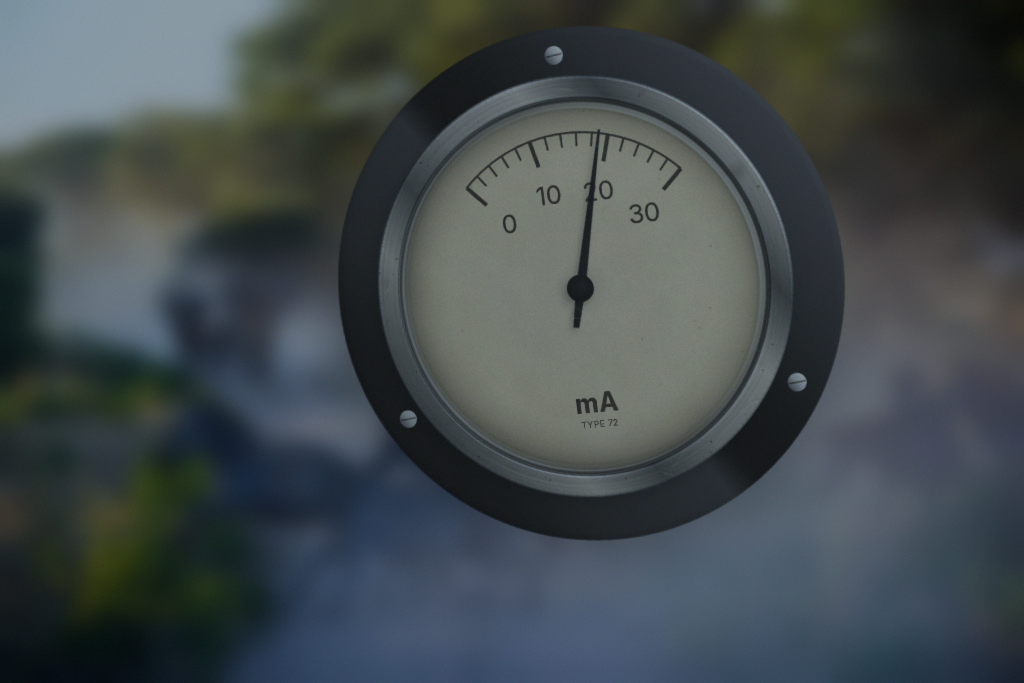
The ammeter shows **19** mA
